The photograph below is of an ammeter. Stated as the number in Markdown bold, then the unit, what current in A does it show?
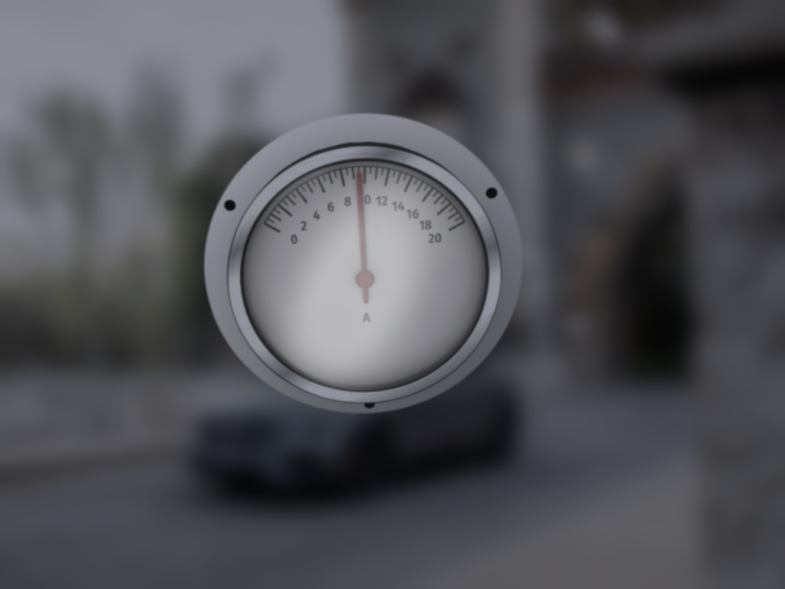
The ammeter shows **9.5** A
